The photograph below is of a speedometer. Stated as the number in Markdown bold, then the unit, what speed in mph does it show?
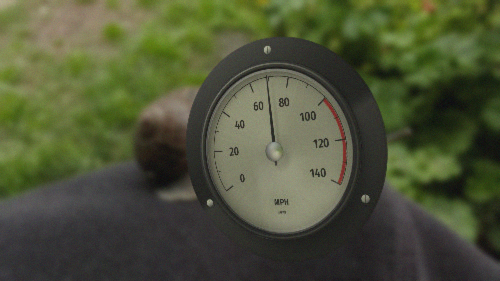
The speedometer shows **70** mph
